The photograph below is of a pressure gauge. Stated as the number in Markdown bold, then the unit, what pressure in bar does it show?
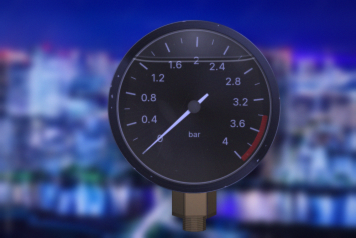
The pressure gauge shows **0** bar
